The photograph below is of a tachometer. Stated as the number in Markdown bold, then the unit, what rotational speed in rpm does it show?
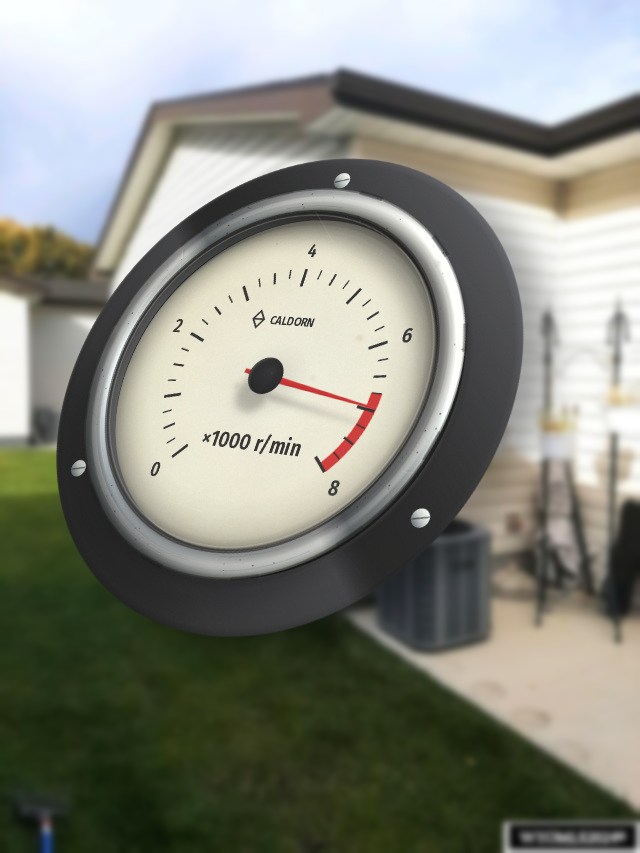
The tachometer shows **7000** rpm
